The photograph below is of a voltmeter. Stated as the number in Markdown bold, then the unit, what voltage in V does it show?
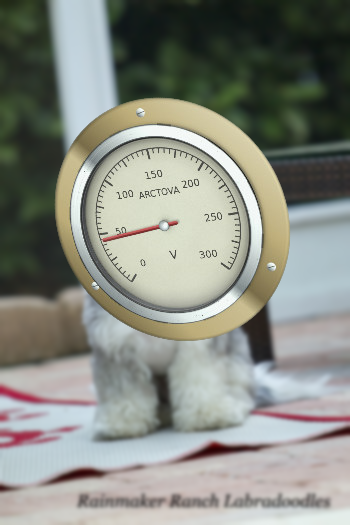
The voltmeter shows **45** V
